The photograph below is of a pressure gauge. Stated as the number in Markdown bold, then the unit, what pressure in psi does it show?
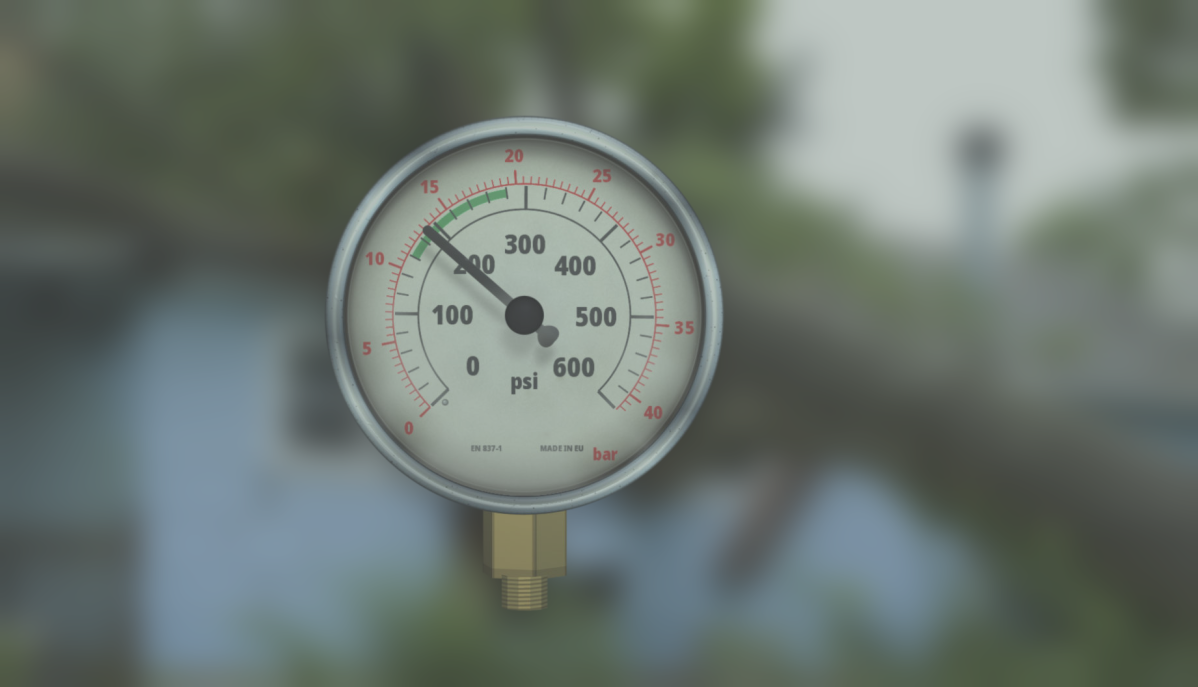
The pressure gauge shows **190** psi
